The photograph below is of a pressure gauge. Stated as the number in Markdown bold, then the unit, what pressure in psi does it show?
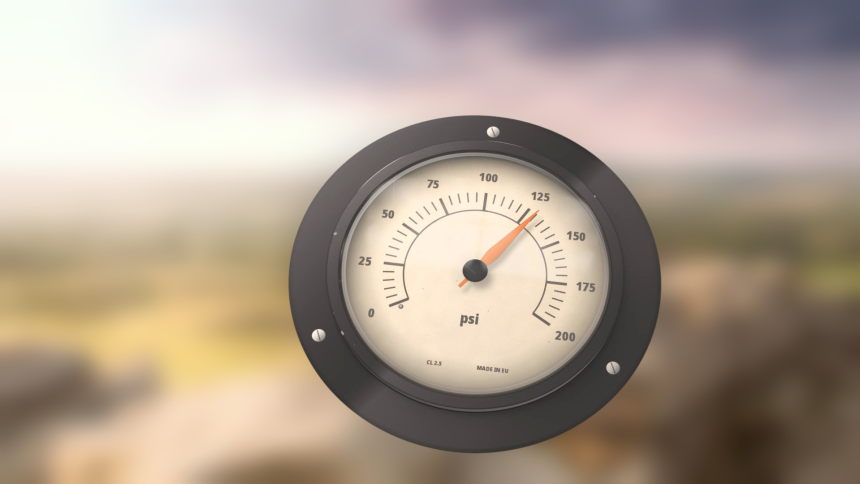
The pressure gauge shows **130** psi
